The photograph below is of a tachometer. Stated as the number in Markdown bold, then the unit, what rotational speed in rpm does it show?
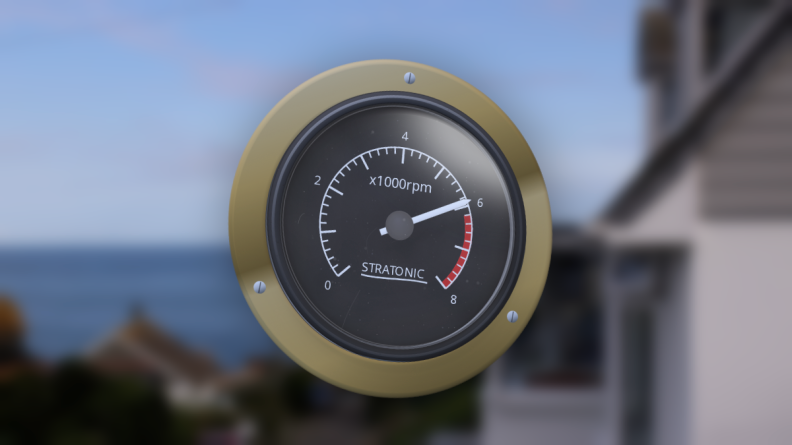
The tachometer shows **5900** rpm
